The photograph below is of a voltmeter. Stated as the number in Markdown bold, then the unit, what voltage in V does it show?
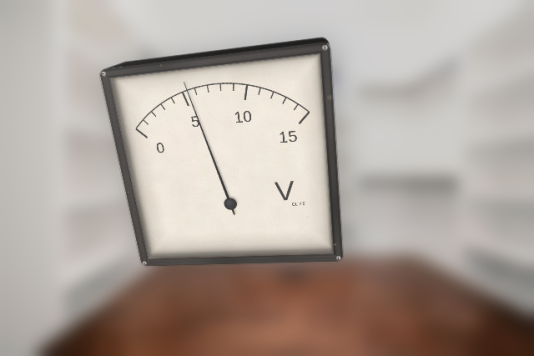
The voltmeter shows **5.5** V
